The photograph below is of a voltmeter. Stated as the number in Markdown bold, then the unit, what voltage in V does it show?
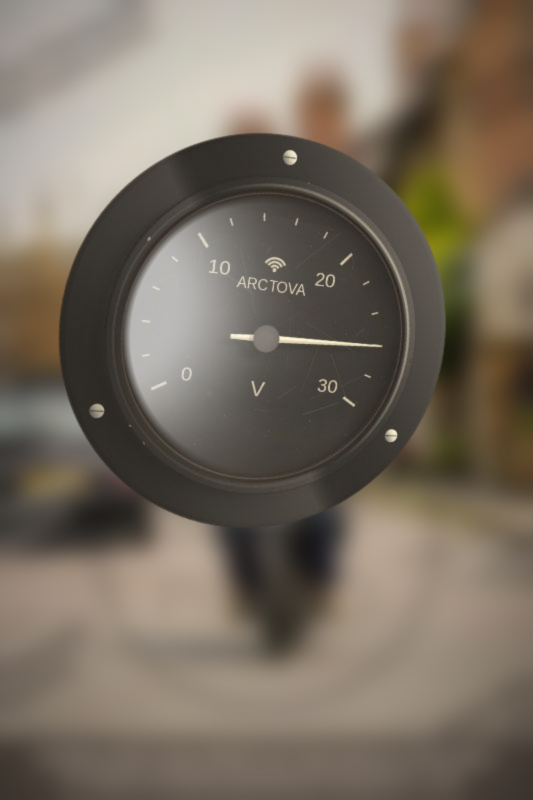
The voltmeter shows **26** V
